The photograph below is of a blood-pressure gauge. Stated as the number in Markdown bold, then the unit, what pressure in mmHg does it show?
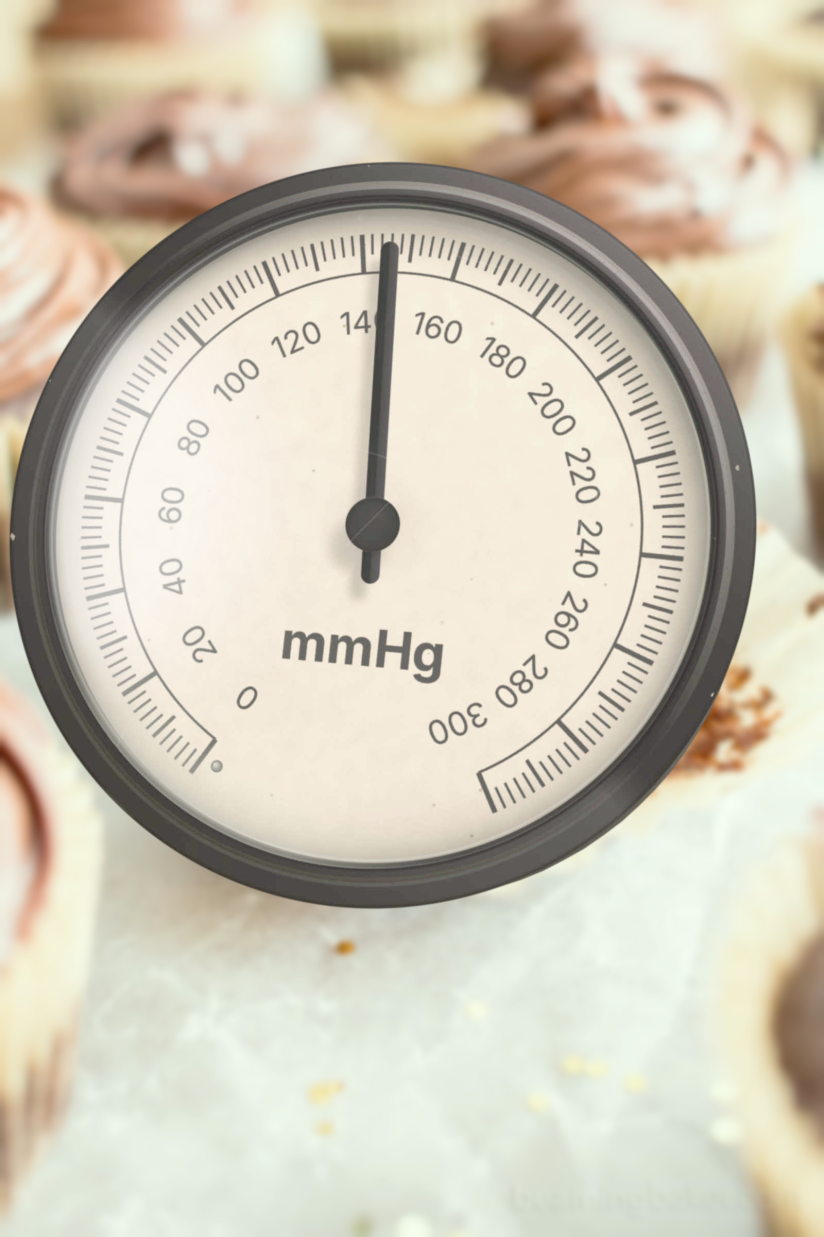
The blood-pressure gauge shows **146** mmHg
